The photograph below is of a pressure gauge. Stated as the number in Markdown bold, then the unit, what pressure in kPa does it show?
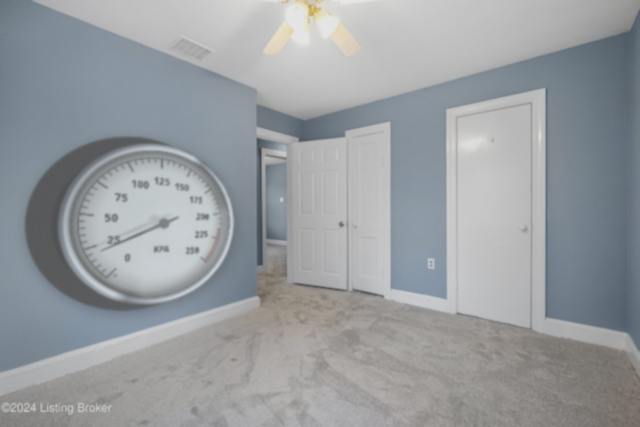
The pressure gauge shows **20** kPa
